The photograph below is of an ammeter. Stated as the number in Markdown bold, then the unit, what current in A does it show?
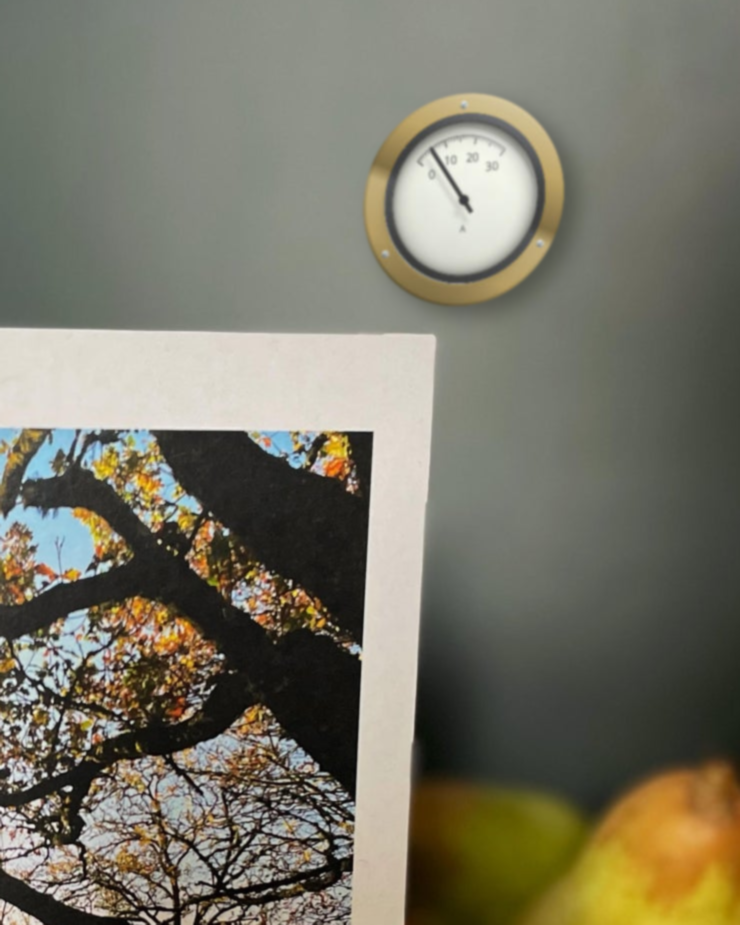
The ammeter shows **5** A
